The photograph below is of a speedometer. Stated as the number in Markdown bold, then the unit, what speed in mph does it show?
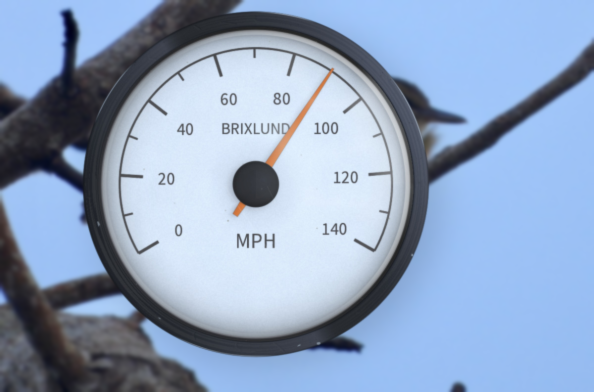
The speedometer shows **90** mph
